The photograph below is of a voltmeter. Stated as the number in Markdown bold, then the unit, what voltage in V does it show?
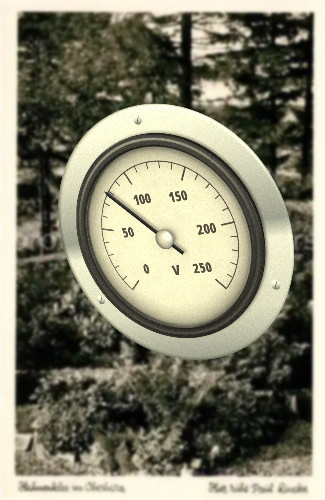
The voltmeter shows **80** V
